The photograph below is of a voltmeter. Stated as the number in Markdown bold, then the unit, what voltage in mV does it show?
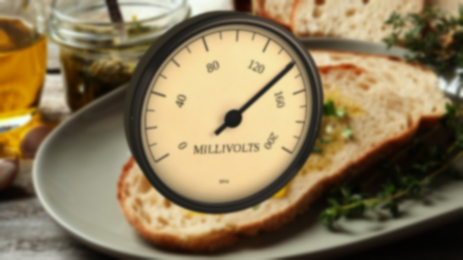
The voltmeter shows **140** mV
